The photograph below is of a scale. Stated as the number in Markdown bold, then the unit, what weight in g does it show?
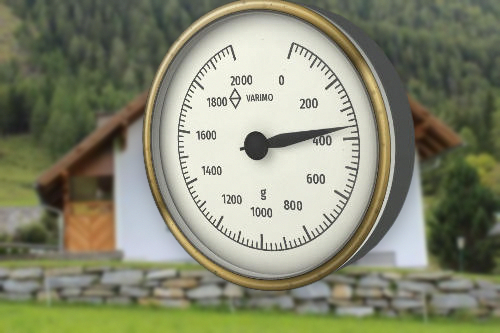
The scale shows **360** g
